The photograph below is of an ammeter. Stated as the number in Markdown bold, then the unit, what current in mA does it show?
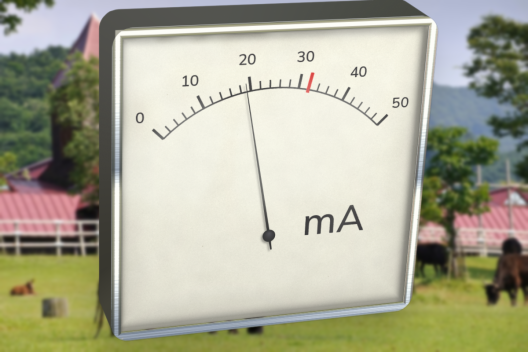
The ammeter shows **19** mA
